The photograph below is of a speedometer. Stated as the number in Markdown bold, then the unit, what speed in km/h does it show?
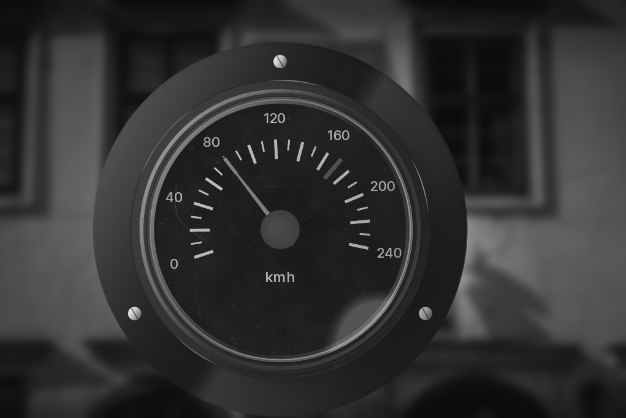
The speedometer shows **80** km/h
